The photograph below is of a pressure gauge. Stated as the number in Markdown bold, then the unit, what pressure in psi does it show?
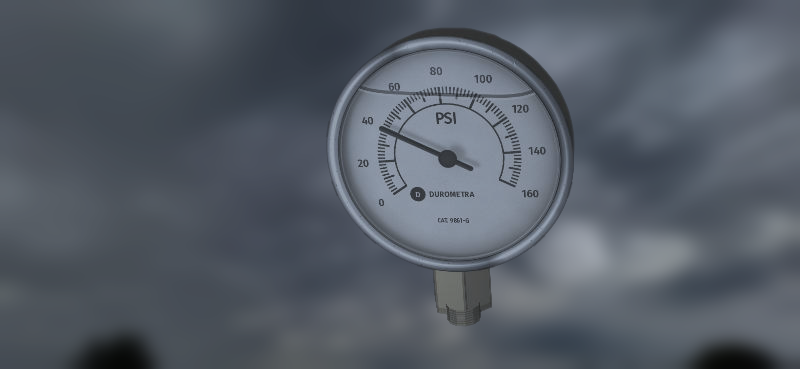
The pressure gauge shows **40** psi
